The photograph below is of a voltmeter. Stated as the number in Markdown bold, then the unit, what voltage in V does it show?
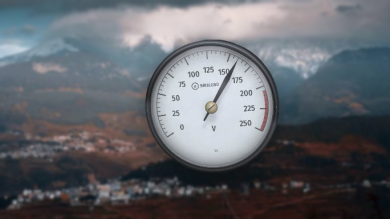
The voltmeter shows **160** V
